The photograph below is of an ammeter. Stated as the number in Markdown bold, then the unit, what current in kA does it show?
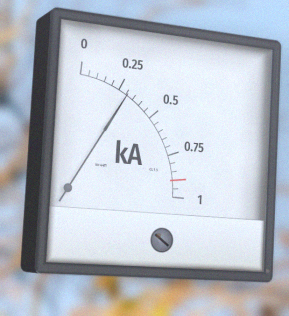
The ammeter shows **0.3** kA
